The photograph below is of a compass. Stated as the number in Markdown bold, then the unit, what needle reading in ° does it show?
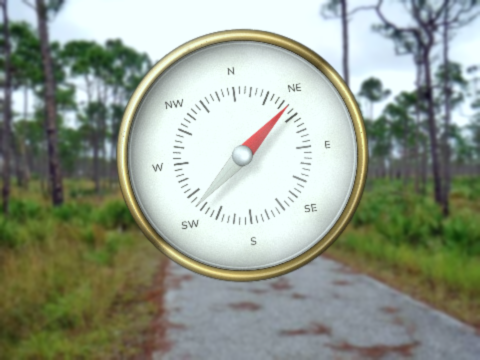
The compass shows **50** °
